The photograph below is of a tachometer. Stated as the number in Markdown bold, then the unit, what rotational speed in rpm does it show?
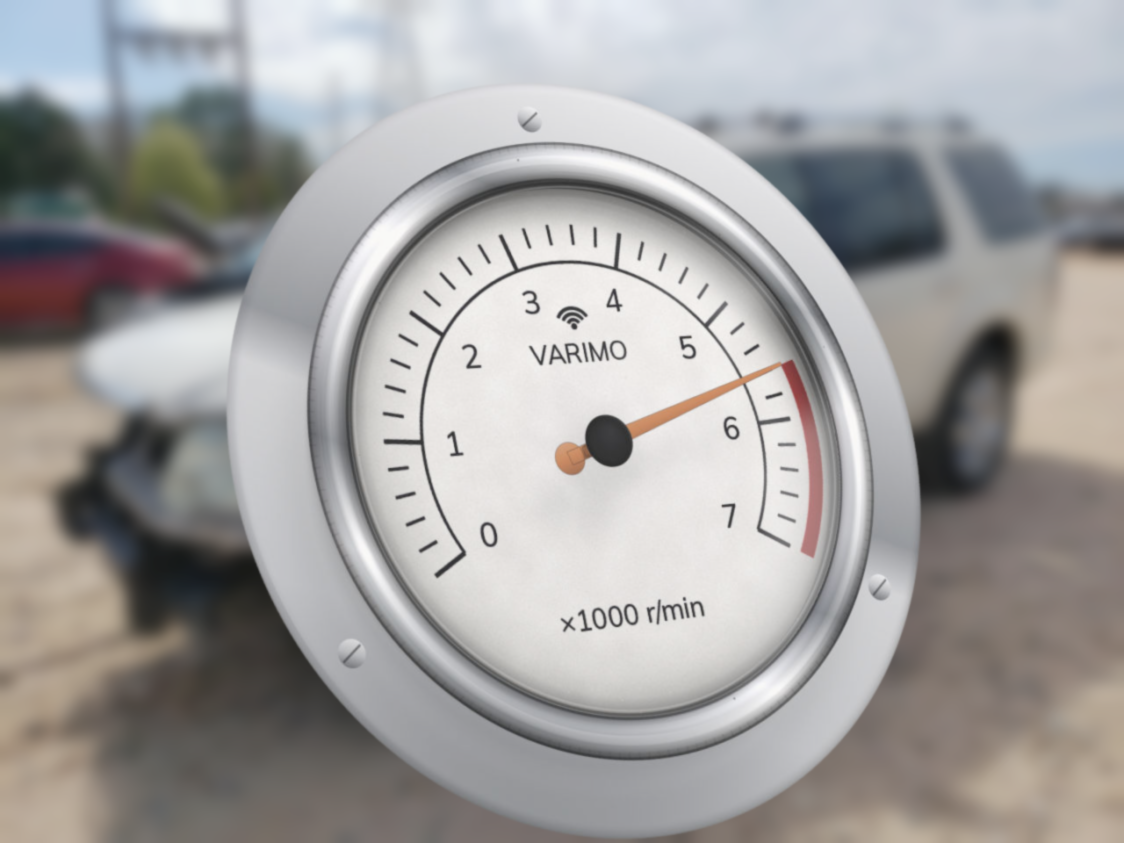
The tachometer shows **5600** rpm
